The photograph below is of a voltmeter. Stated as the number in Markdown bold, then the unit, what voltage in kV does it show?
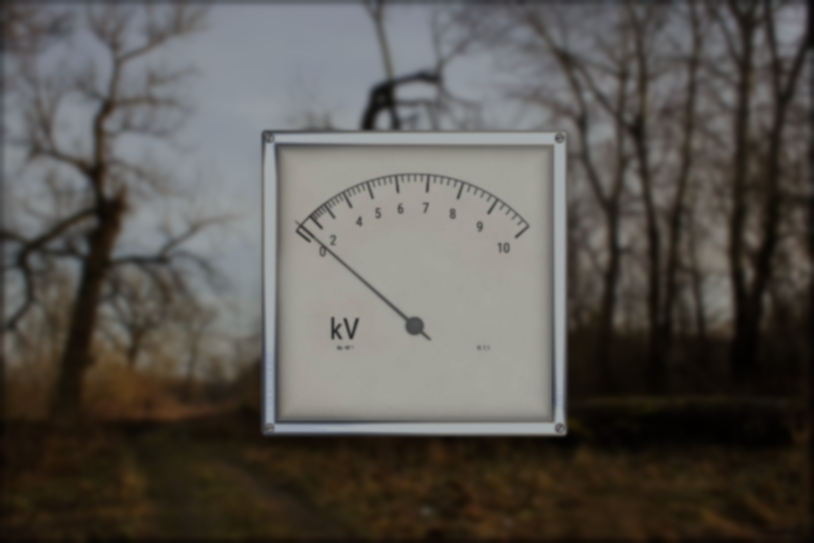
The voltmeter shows **1** kV
